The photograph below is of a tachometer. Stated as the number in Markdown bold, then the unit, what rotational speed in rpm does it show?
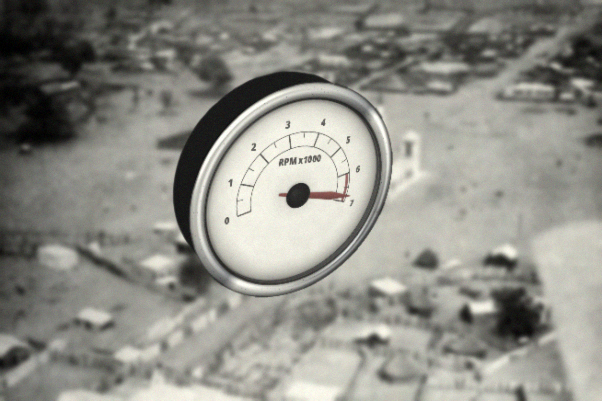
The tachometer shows **6750** rpm
